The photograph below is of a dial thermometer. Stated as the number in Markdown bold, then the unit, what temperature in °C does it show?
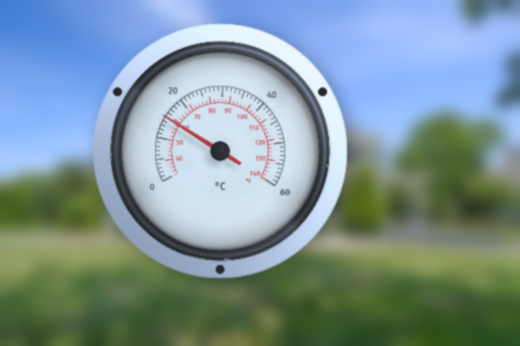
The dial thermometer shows **15** °C
